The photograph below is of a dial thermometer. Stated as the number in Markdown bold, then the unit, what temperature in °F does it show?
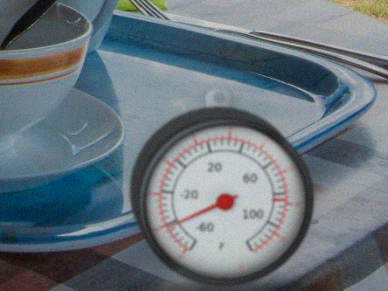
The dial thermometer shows **-40** °F
